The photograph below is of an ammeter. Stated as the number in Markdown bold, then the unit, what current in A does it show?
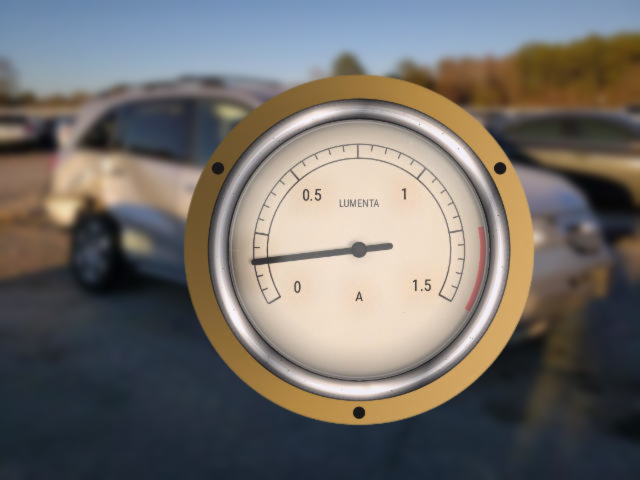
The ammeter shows **0.15** A
